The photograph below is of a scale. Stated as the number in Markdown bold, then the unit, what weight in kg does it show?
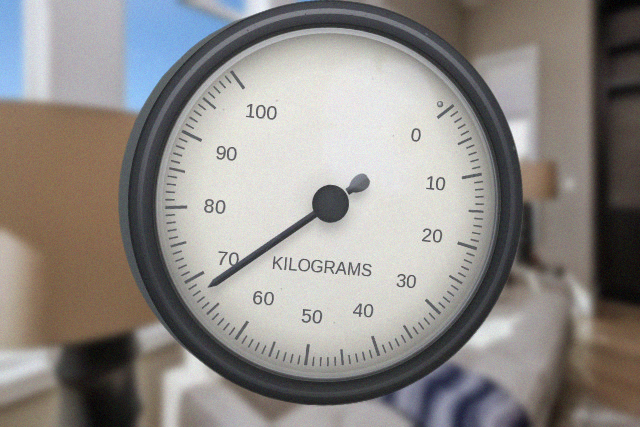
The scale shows **68** kg
